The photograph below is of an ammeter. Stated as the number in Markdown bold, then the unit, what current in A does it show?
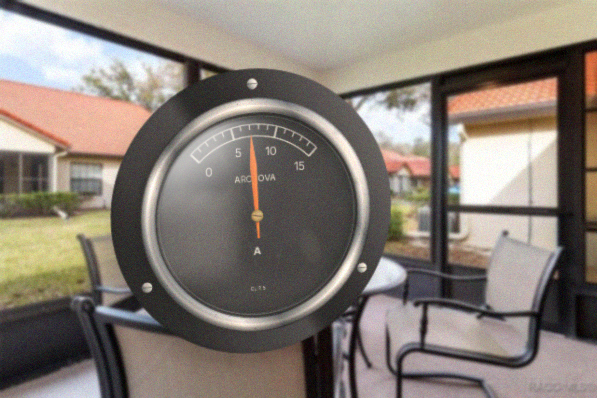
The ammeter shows **7** A
